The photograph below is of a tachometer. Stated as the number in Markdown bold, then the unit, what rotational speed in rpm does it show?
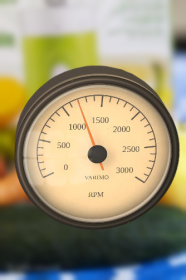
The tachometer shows **1200** rpm
